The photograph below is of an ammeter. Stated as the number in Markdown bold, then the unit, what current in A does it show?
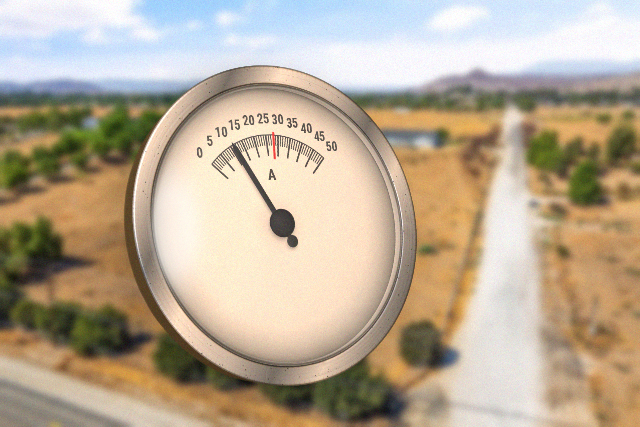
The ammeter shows **10** A
